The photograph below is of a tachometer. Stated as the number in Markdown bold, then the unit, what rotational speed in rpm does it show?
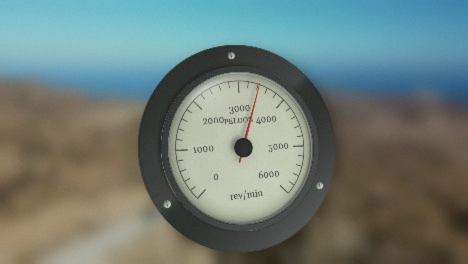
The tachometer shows **3400** rpm
